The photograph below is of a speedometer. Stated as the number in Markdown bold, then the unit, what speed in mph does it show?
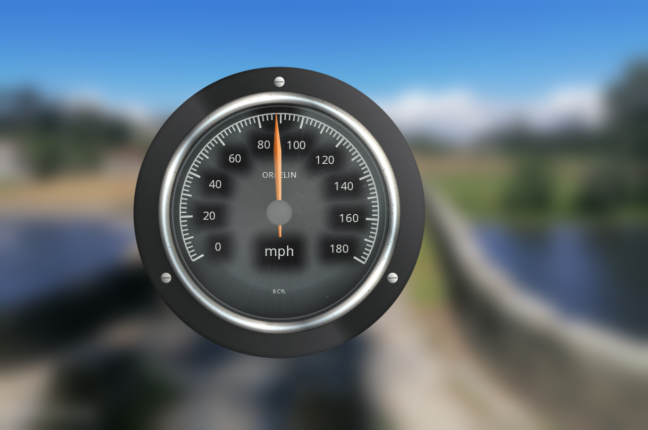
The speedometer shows **88** mph
